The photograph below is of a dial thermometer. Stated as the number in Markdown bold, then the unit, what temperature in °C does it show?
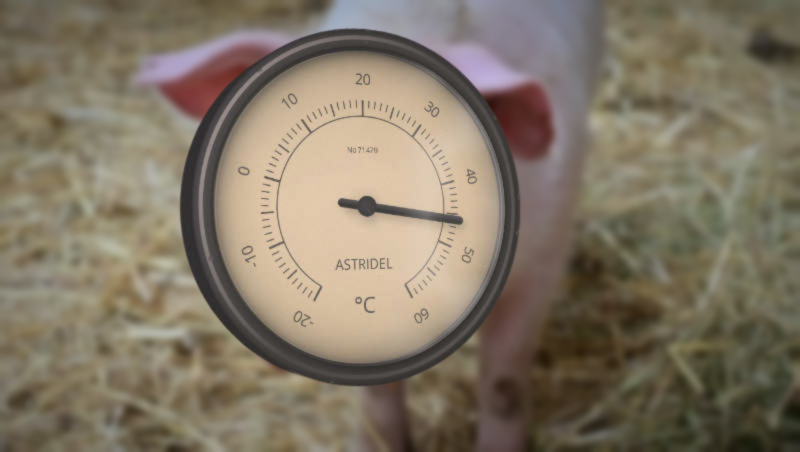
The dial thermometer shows **46** °C
